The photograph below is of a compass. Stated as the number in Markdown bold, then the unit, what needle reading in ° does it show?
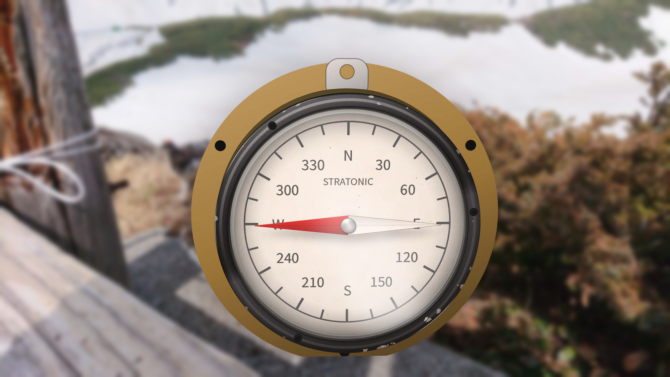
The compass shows **270** °
